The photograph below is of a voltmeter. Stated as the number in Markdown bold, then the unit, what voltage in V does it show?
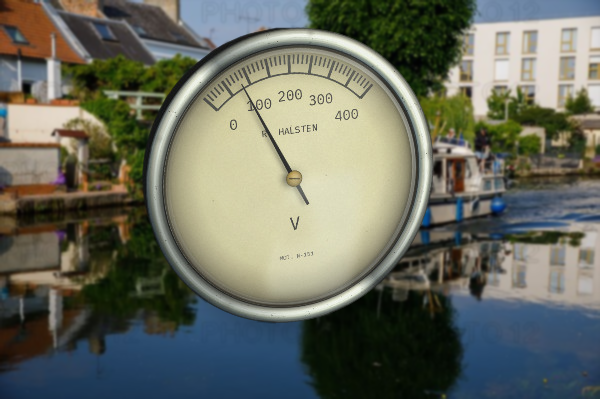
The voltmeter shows **80** V
